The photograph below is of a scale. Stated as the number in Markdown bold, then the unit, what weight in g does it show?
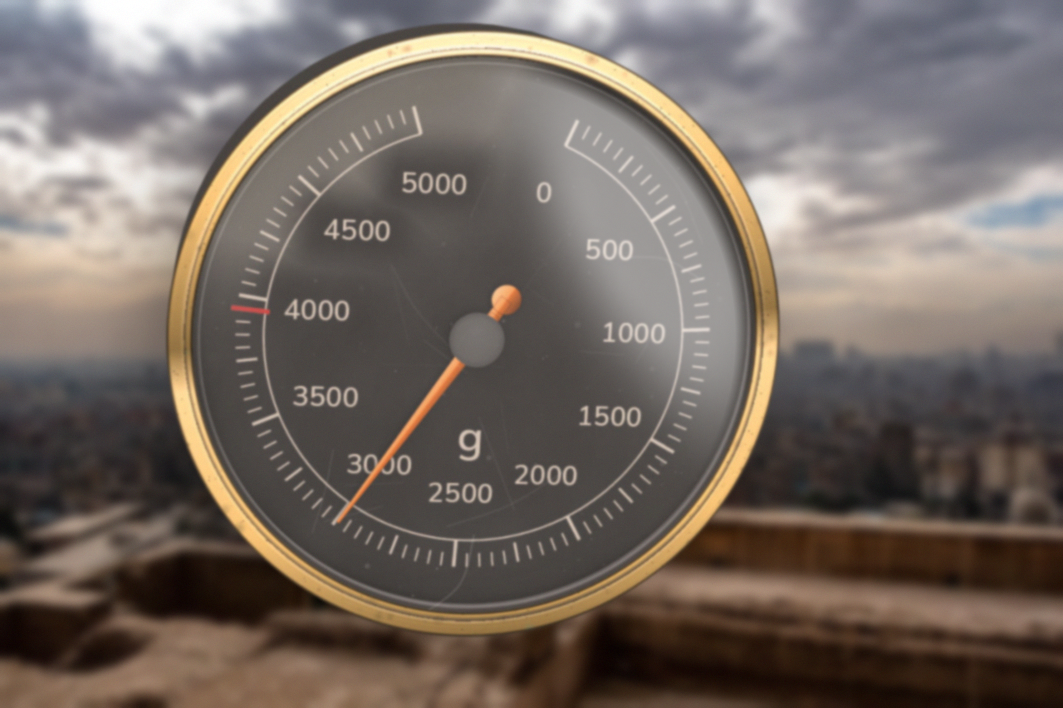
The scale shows **3000** g
